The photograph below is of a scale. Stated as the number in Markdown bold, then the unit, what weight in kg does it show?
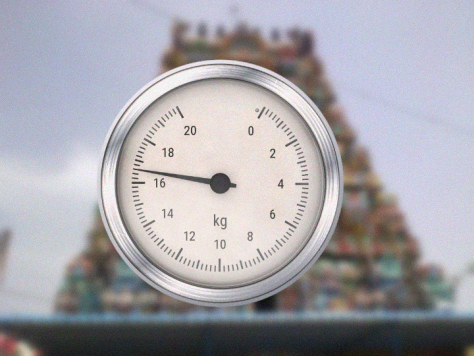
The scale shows **16.6** kg
